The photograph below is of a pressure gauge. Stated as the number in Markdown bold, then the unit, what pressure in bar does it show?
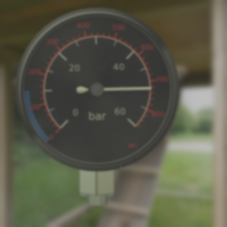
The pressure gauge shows **50** bar
